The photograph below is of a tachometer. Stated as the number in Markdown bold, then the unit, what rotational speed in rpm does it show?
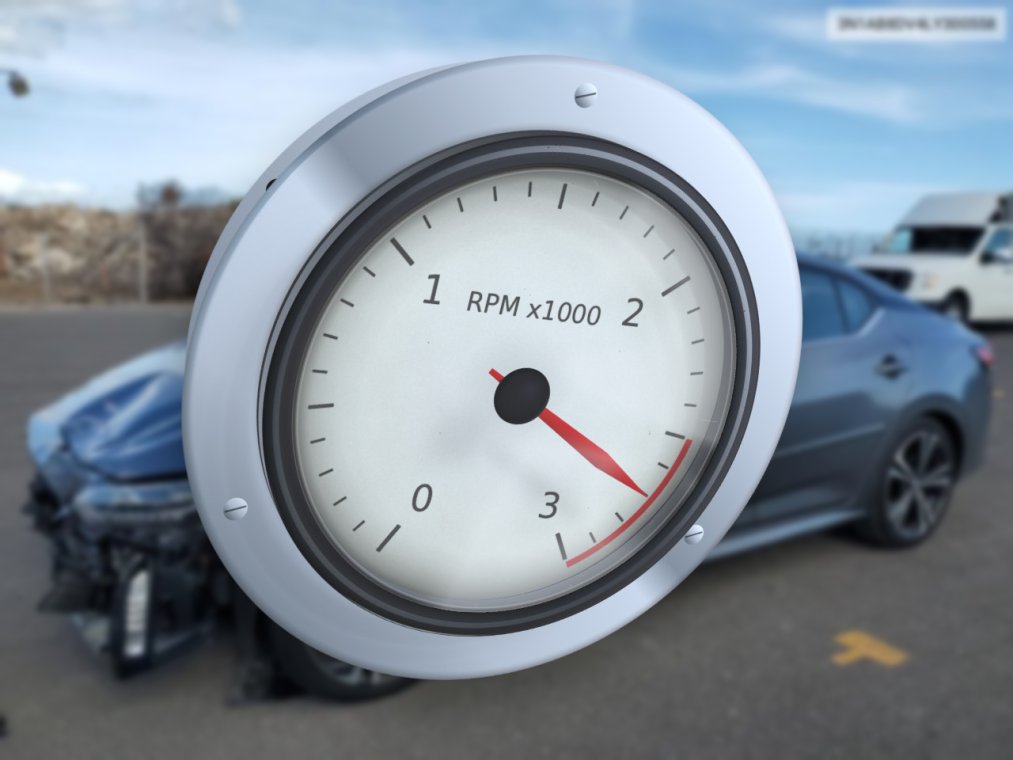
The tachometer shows **2700** rpm
